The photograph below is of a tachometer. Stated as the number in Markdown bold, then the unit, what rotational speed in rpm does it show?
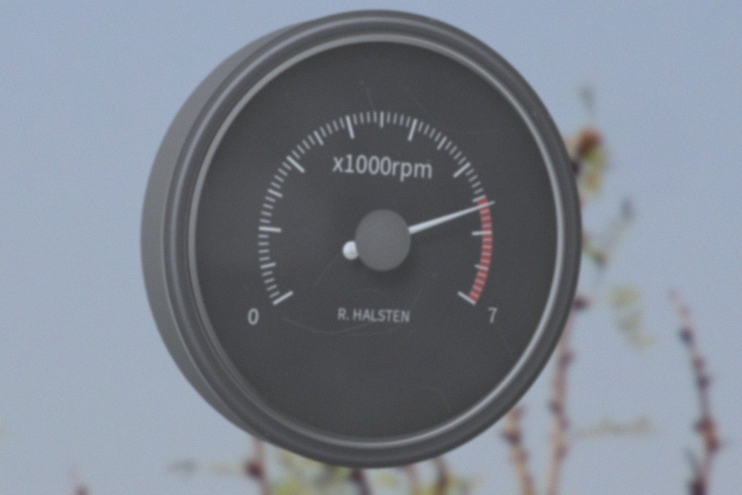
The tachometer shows **5600** rpm
